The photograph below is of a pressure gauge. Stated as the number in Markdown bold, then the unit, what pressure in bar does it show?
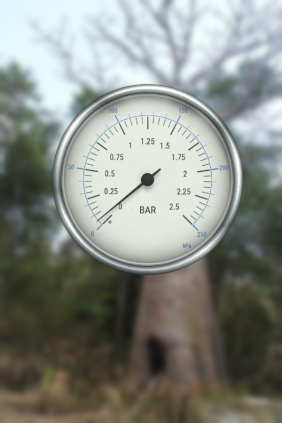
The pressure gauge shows **0.05** bar
